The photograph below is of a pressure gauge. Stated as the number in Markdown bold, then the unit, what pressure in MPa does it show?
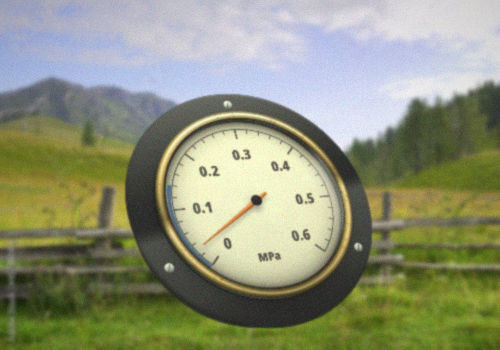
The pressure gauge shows **0.03** MPa
